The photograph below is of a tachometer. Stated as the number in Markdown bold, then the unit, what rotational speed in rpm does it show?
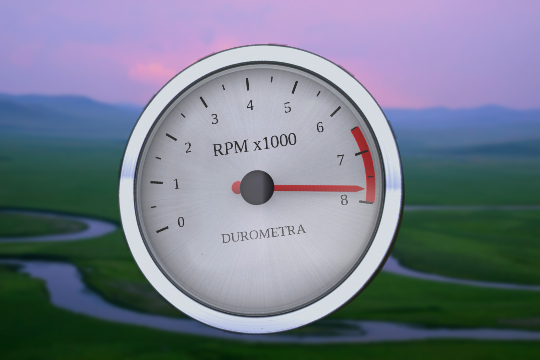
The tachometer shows **7750** rpm
